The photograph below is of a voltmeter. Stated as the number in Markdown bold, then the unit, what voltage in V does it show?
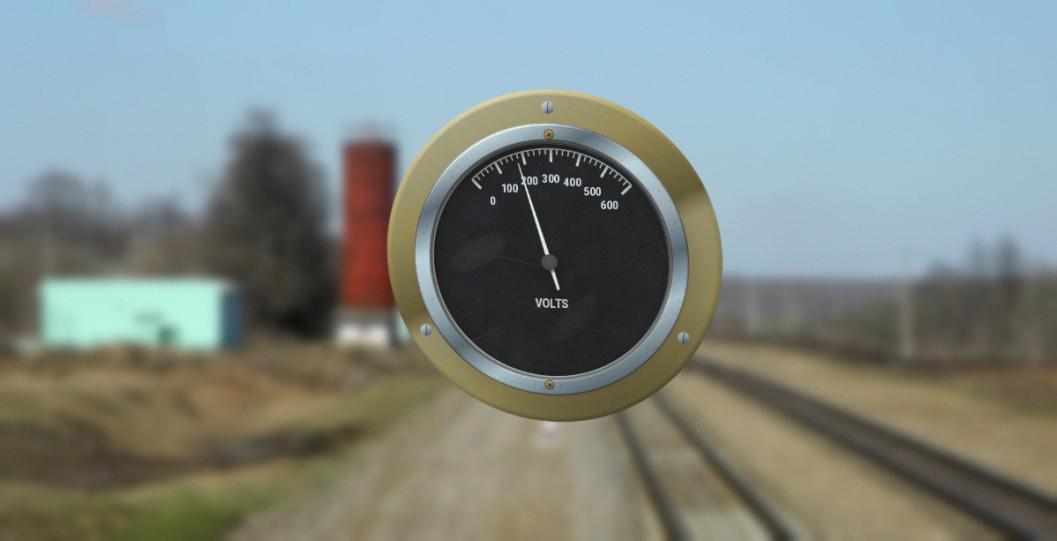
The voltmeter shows **180** V
